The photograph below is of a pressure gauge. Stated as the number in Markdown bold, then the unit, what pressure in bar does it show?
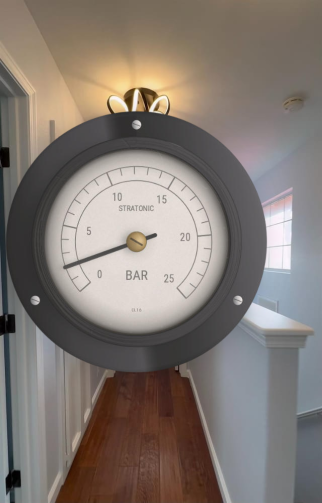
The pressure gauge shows **2** bar
